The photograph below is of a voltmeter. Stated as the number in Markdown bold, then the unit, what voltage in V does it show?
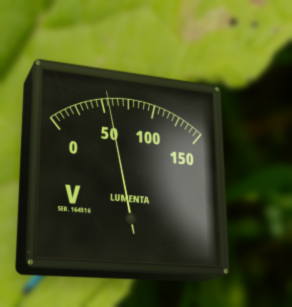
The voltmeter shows **55** V
